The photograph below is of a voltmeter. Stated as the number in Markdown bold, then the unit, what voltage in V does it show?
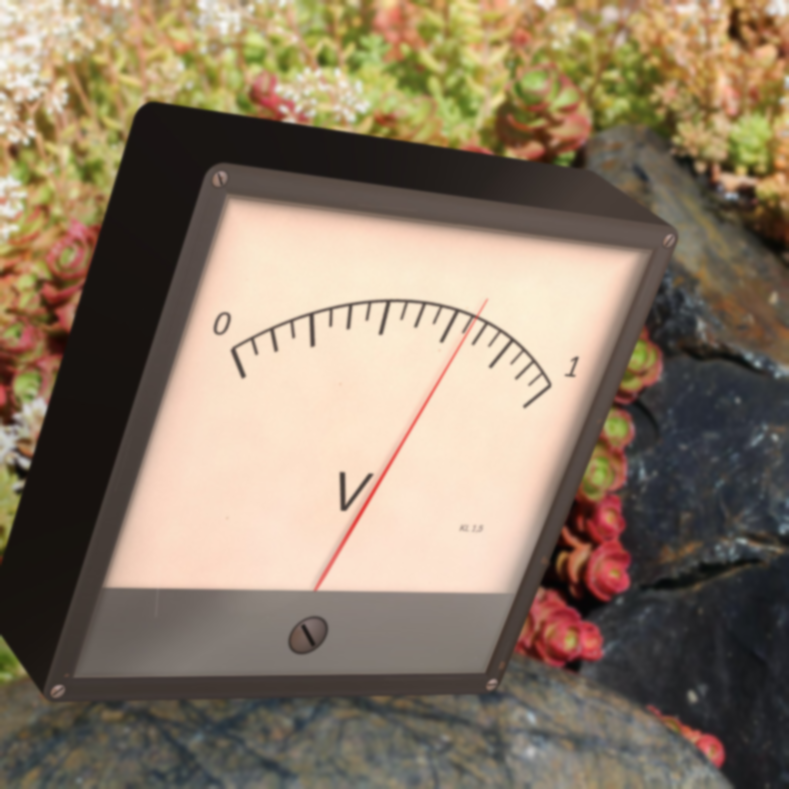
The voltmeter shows **0.65** V
